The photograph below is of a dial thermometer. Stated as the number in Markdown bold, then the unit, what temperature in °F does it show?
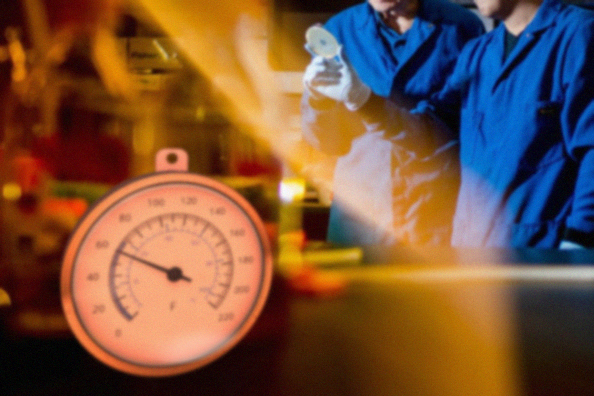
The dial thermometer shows **60** °F
